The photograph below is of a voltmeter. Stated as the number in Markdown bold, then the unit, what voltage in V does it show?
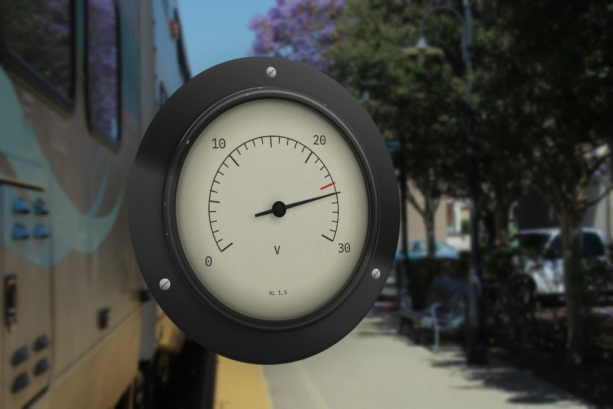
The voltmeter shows **25** V
